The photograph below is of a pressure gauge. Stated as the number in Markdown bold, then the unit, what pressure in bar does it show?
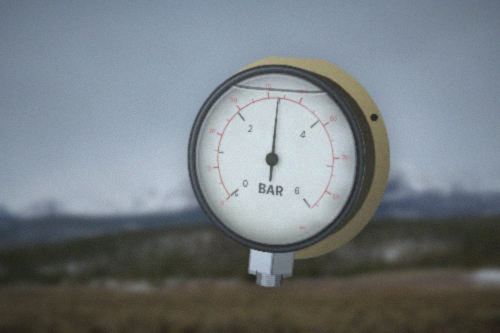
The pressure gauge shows **3** bar
